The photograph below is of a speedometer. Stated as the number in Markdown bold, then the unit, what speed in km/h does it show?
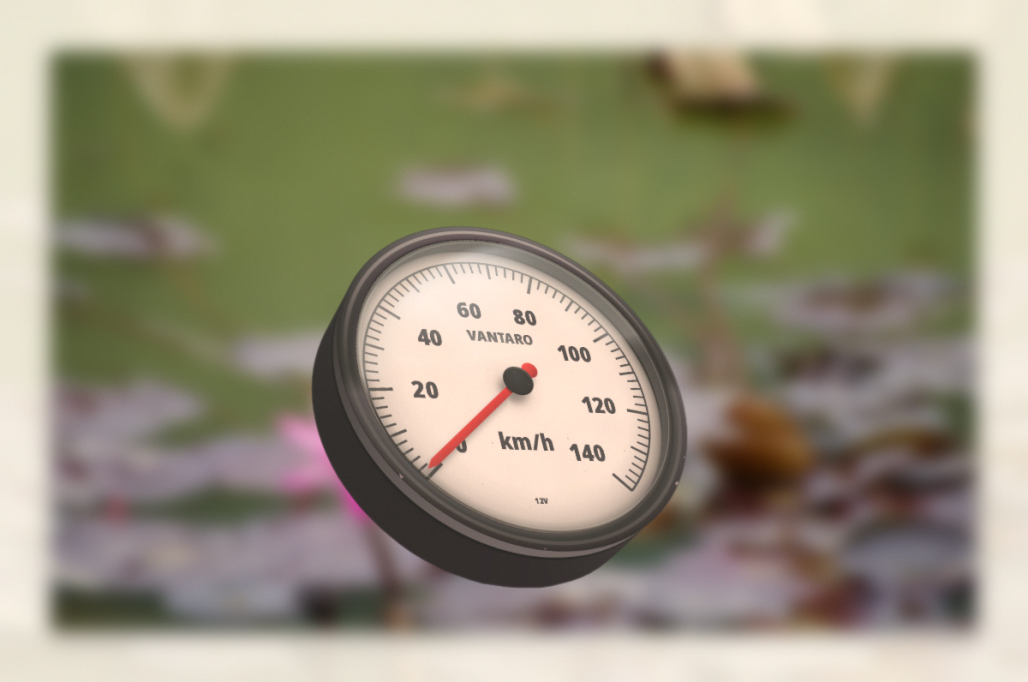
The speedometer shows **1** km/h
